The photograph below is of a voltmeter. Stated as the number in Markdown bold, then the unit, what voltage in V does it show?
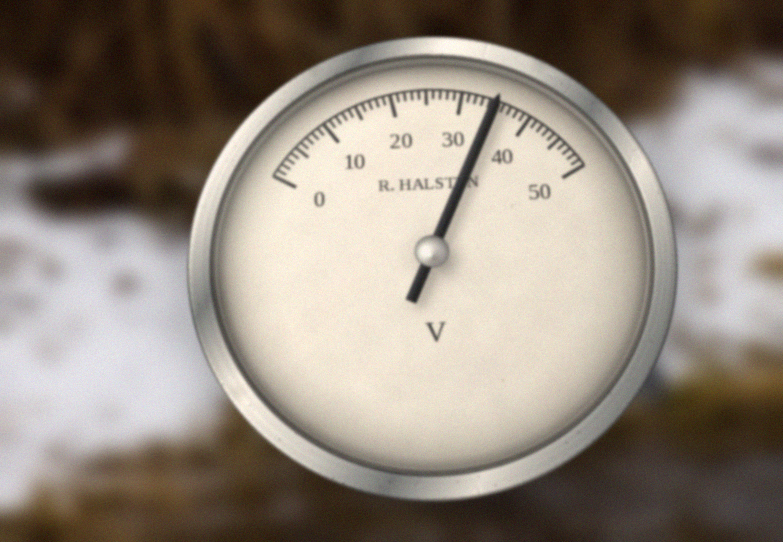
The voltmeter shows **35** V
